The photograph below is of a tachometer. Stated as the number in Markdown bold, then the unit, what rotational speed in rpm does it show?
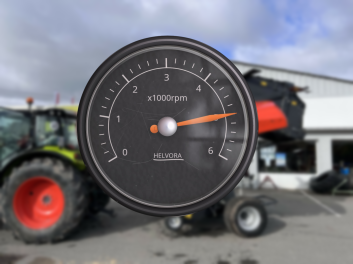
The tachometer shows **5000** rpm
